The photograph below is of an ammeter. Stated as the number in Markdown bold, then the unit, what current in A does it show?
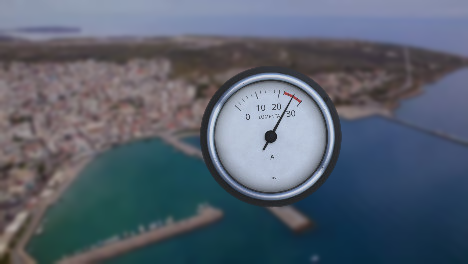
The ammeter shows **26** A
